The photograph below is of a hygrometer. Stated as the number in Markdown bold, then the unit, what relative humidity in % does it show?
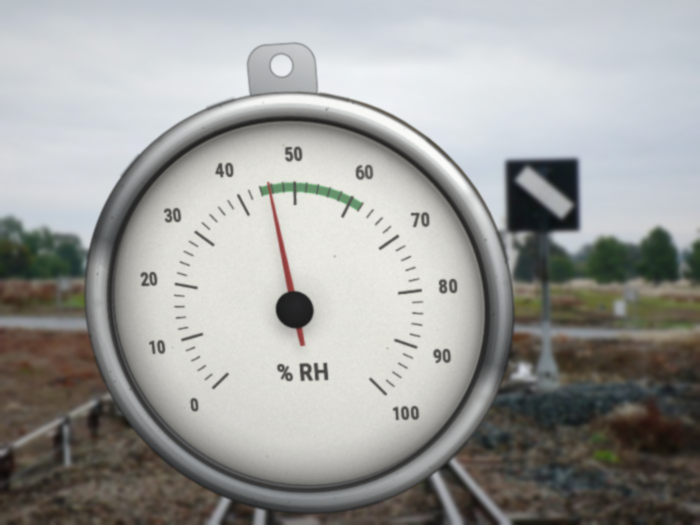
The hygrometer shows **46** %
